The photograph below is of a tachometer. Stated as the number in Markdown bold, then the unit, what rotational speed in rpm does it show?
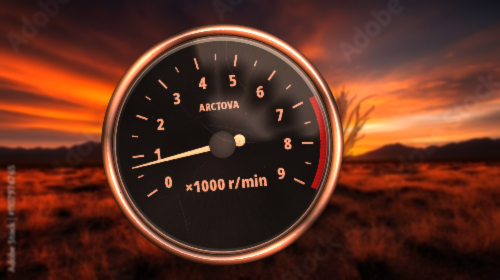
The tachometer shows **750** rpm
